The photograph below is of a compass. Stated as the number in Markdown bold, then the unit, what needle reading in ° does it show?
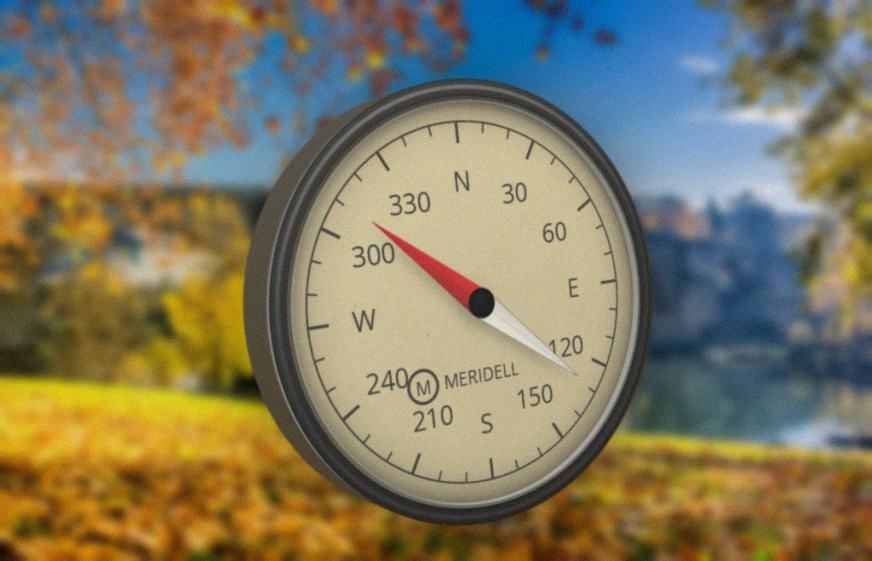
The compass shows **310** °
